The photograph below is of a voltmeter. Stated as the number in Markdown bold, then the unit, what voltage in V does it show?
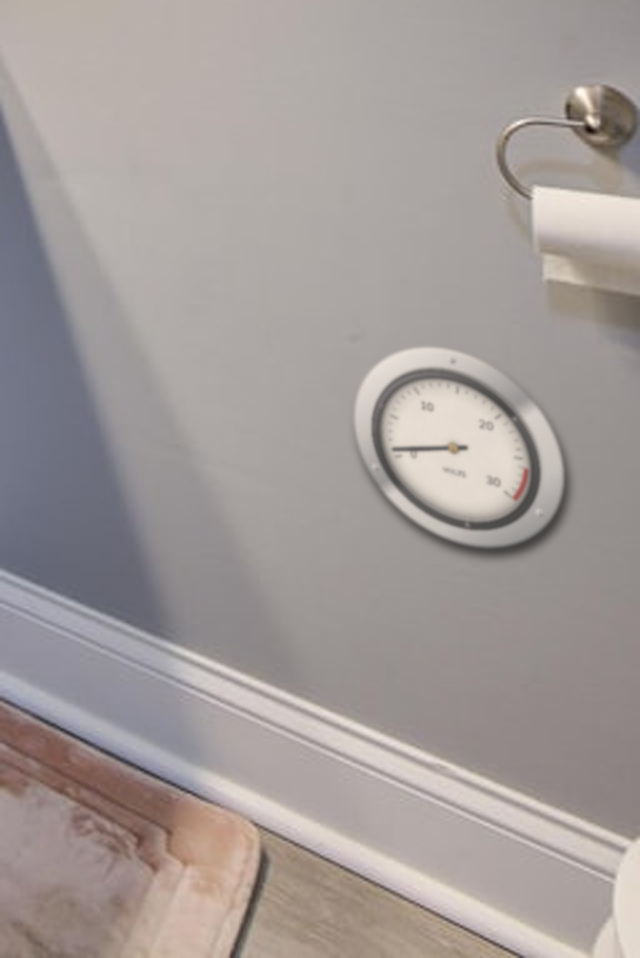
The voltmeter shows **1** V
